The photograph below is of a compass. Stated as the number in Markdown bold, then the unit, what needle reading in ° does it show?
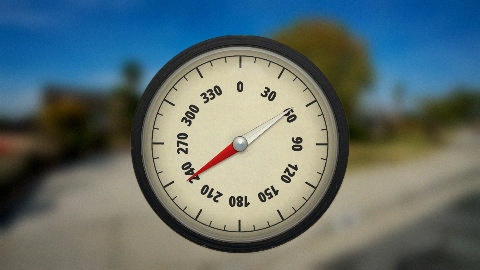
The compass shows **235** °
